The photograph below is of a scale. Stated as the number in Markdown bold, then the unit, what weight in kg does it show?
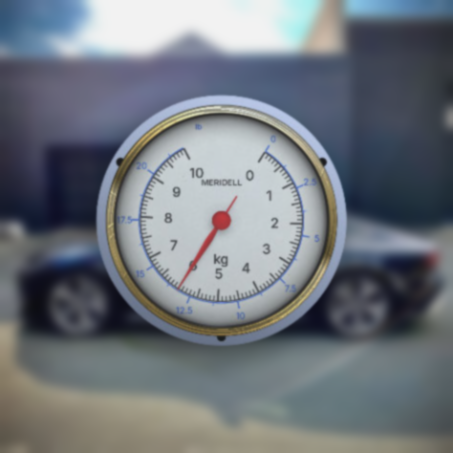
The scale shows **6** kg
